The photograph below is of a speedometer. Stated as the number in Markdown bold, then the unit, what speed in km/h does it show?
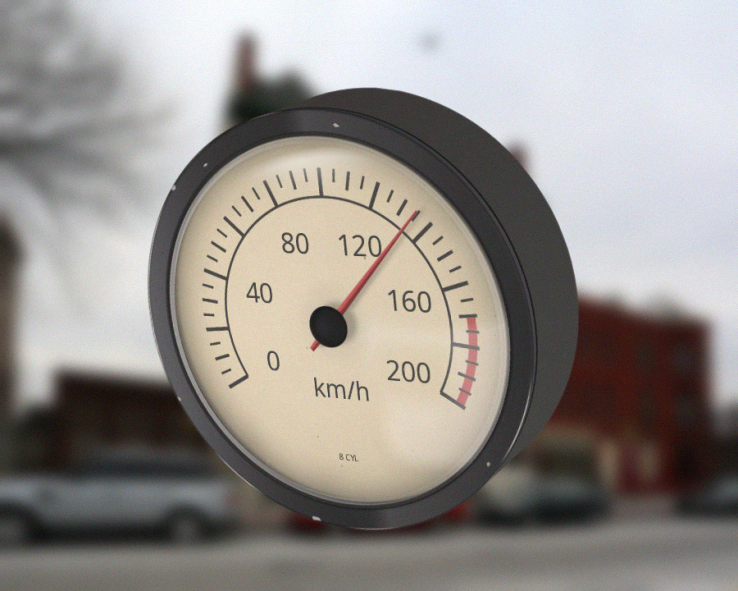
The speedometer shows **135** km/h
